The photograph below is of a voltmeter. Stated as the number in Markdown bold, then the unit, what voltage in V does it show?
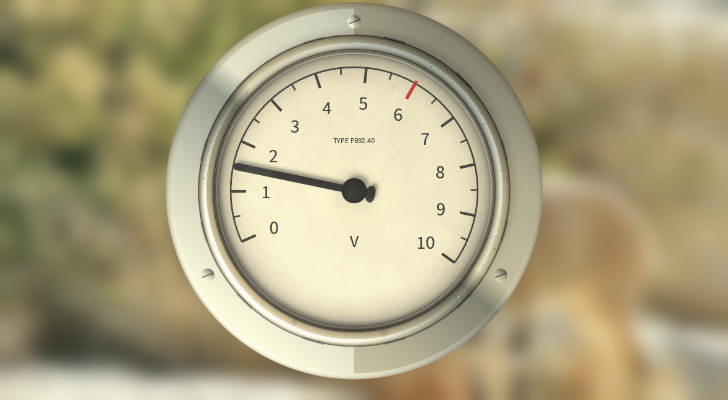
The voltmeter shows **1.5** V
